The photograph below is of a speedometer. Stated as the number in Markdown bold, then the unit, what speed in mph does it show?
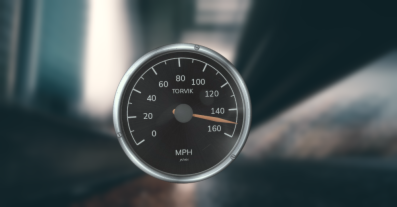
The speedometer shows **150** mph
